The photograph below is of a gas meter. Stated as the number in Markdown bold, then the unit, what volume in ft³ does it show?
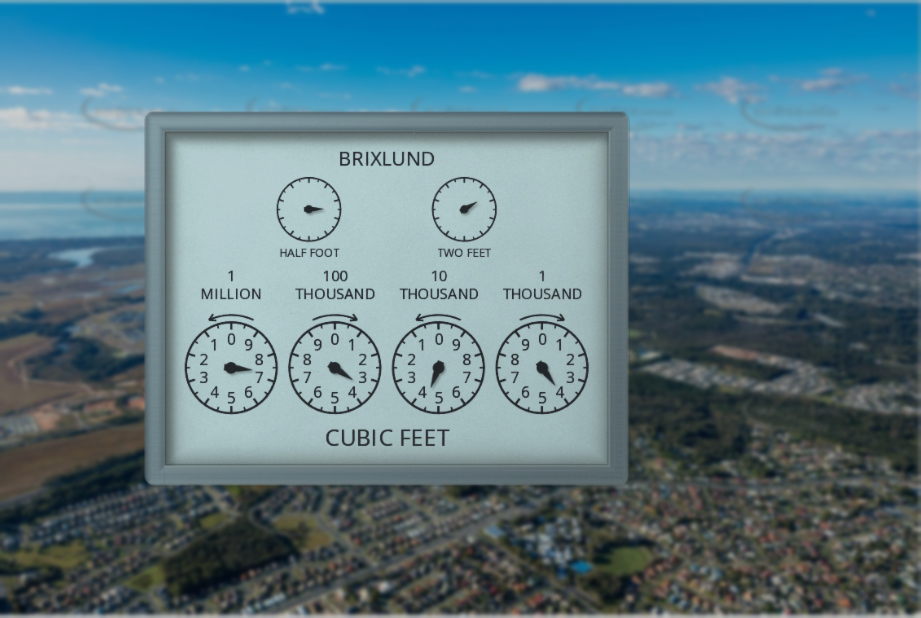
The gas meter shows **734400** ft³
